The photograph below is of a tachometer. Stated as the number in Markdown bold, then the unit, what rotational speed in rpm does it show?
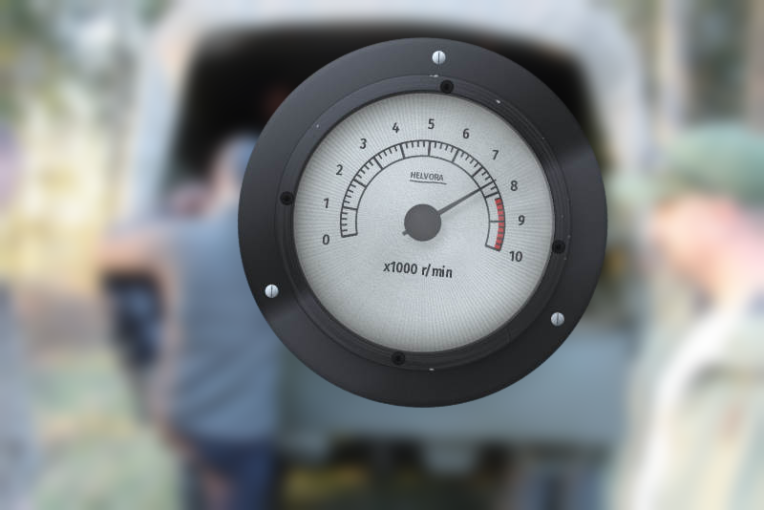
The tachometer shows **7600** rpm
